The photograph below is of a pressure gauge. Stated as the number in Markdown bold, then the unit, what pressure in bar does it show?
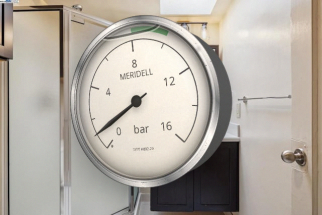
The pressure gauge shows **1** bar
